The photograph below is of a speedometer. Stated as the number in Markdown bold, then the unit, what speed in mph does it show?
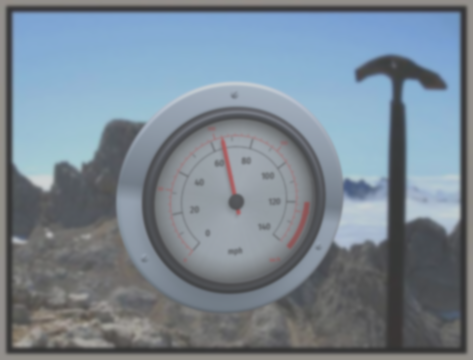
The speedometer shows **65** mph
